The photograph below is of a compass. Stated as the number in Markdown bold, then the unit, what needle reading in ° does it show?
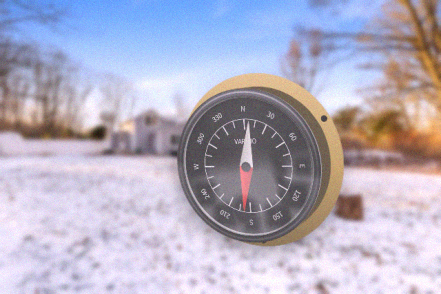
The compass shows **187.5** °
